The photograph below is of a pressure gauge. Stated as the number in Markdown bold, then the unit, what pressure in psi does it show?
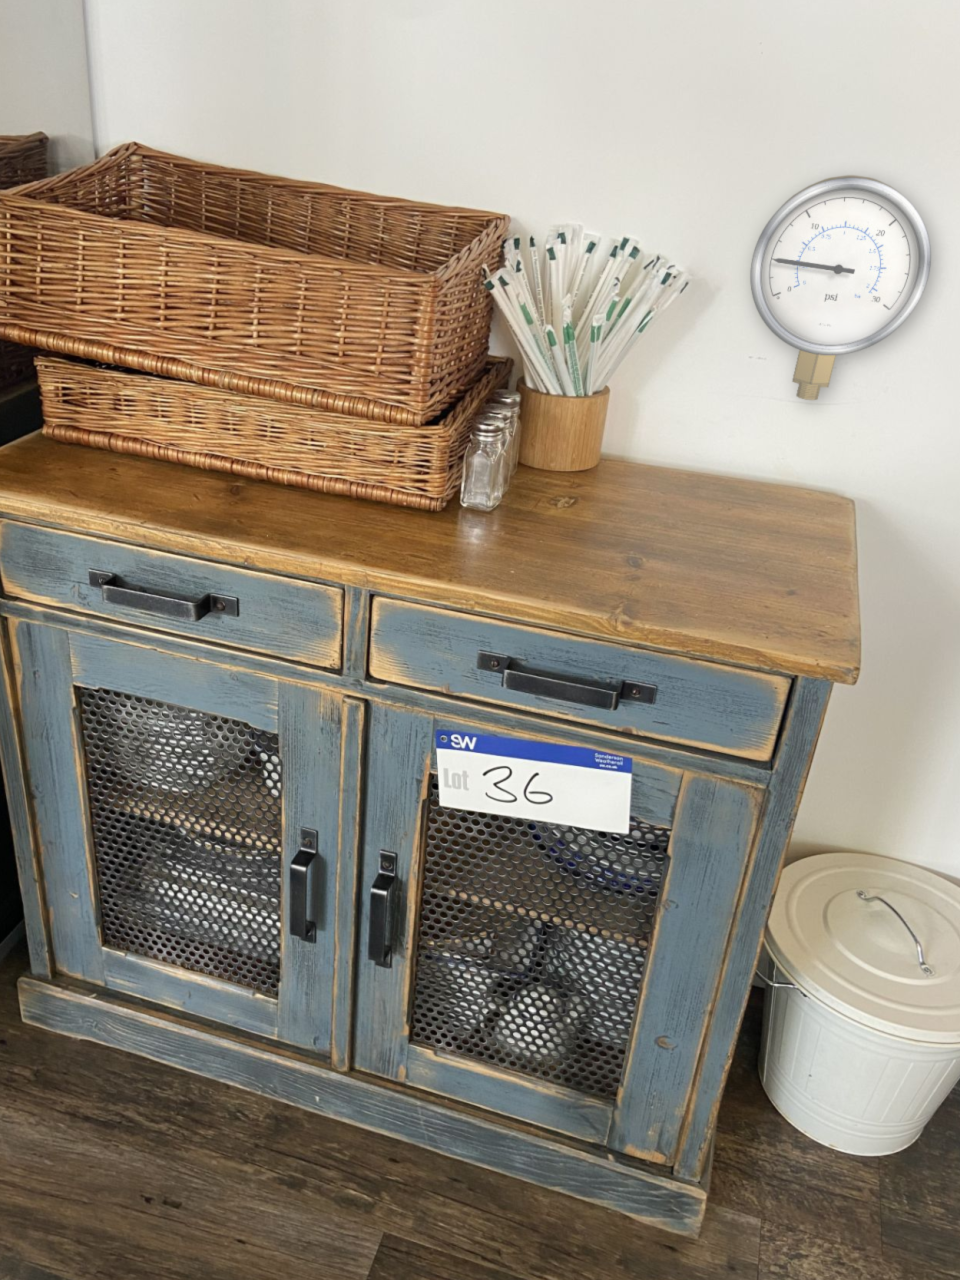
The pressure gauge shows **4** psi
